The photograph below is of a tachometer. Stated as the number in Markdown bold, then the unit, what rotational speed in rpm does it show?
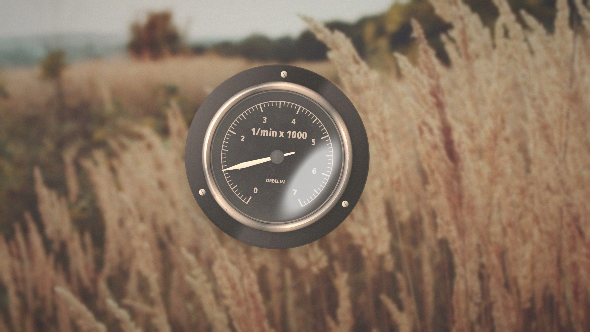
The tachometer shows **1000** rpm
